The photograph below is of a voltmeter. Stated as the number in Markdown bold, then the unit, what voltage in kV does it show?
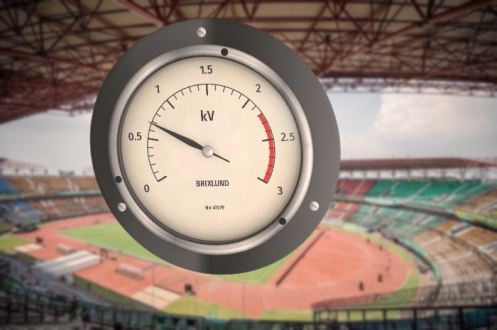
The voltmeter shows **0.7** kV
